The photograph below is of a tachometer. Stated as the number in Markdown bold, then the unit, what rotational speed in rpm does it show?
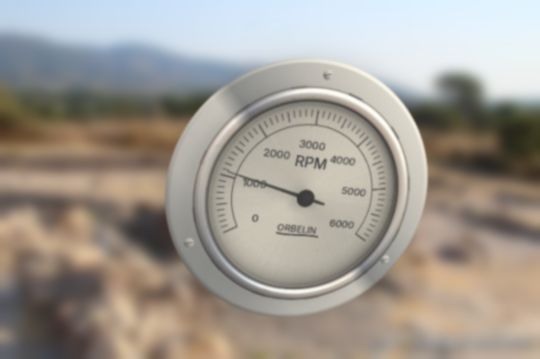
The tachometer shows **1100** rpm
